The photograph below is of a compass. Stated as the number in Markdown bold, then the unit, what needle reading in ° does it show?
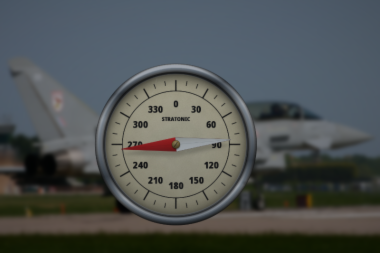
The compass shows **265** °
